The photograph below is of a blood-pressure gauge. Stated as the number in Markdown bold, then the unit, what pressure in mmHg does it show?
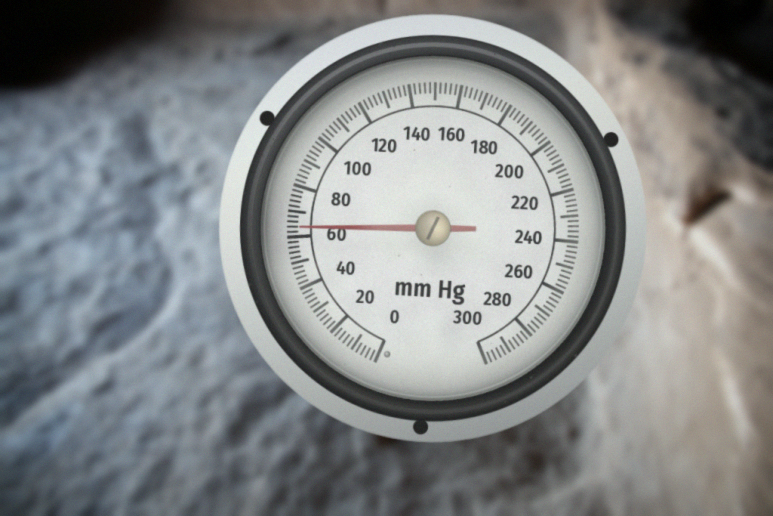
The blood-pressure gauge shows **64** mmHg
